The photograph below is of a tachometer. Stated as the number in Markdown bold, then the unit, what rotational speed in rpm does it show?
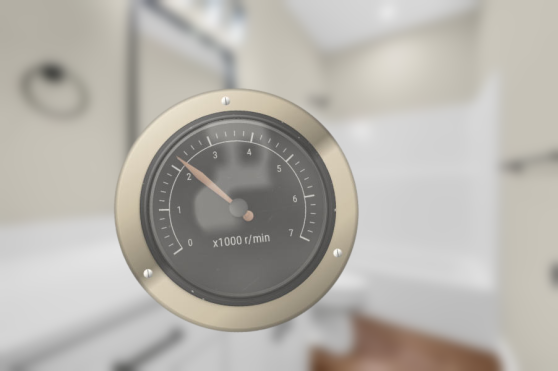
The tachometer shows **2200** rpm
